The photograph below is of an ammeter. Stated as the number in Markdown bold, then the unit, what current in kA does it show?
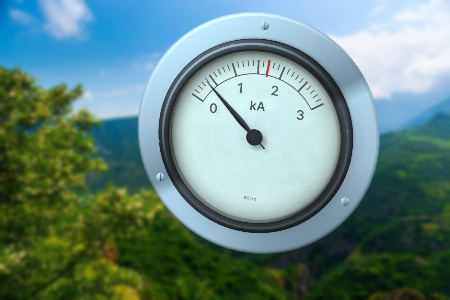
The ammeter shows **0.4** kA
